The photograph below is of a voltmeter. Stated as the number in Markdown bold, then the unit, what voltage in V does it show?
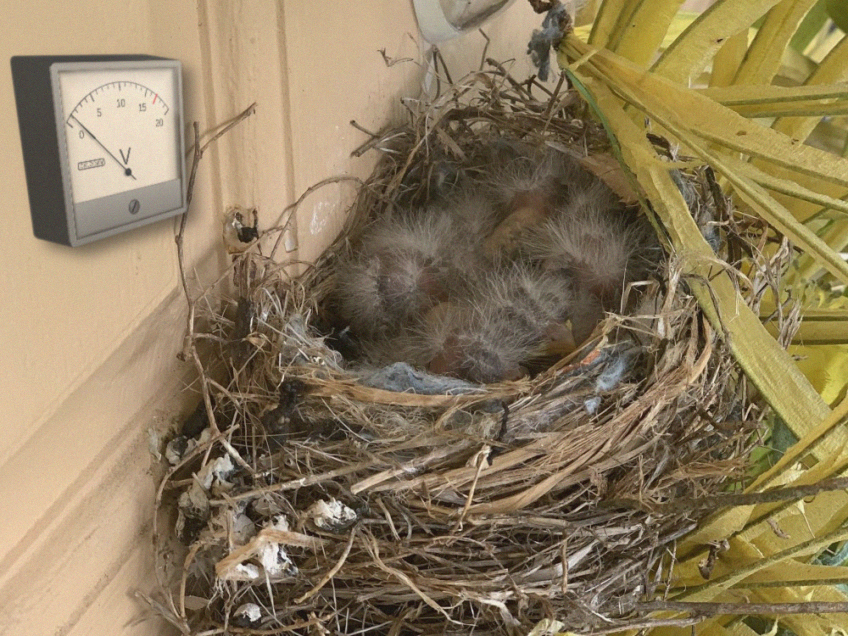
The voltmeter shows **1** V
